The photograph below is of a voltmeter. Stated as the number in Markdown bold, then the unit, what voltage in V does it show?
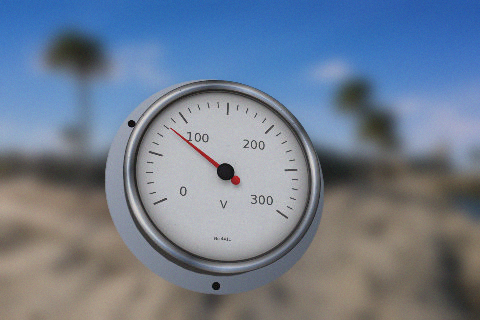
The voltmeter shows **80** V
